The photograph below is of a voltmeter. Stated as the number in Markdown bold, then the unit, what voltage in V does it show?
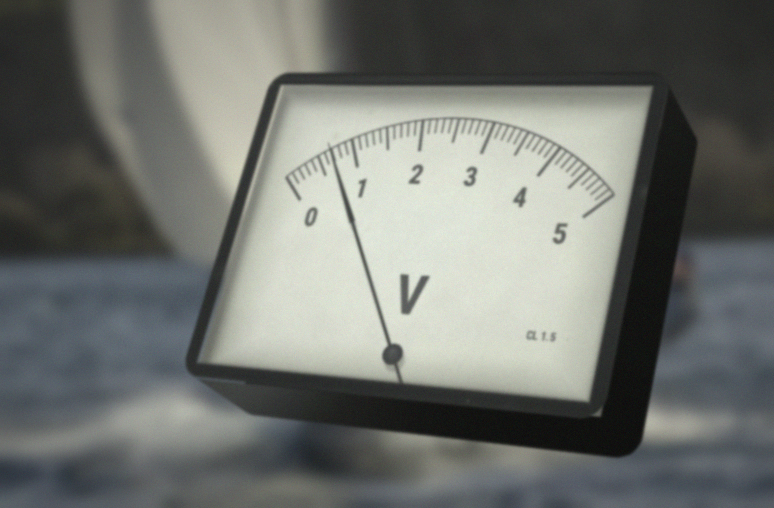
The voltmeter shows **0.7** V
